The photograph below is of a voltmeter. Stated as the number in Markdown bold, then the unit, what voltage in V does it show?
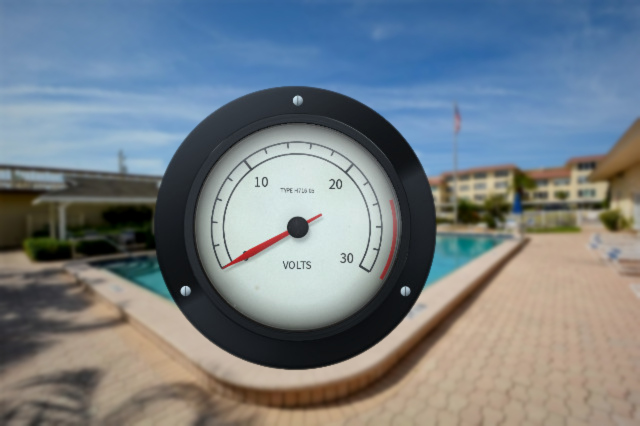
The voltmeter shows **0** V
